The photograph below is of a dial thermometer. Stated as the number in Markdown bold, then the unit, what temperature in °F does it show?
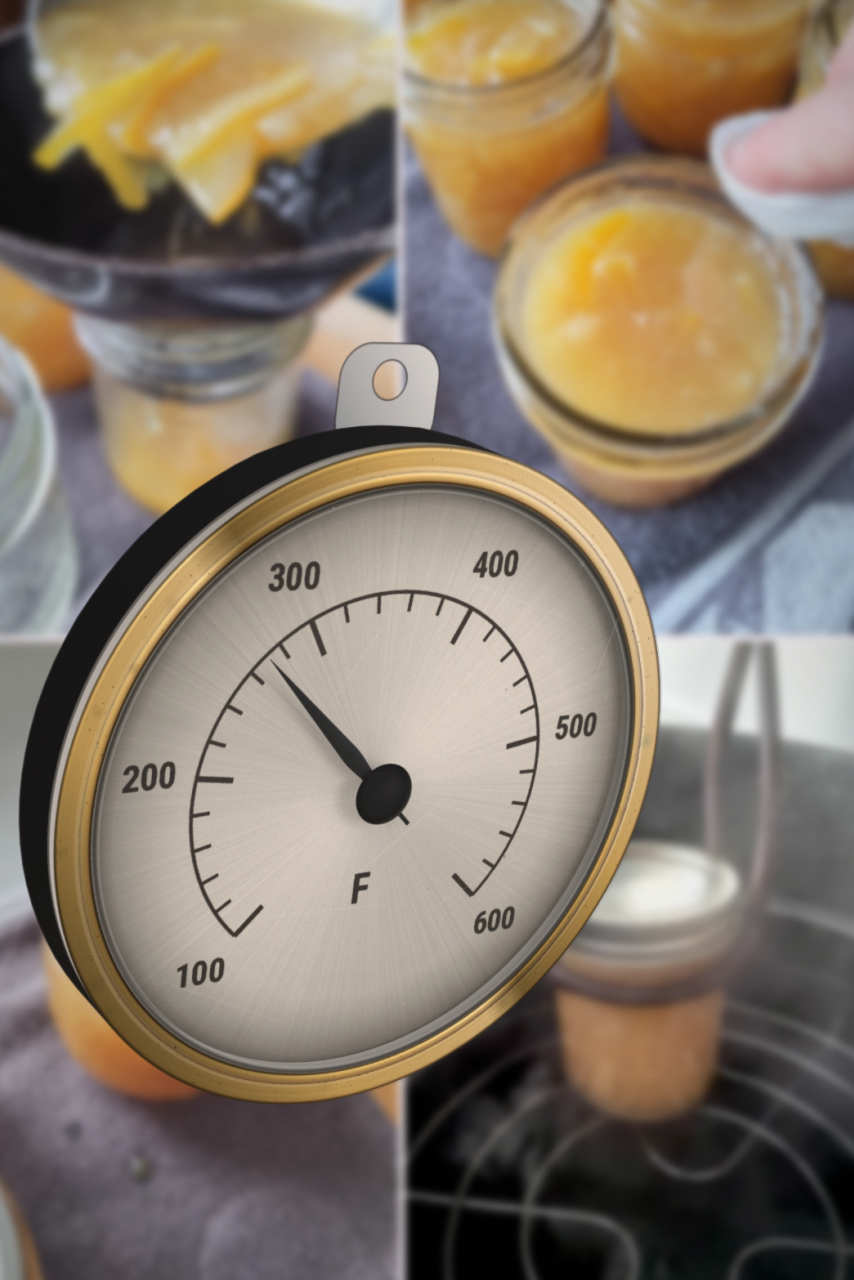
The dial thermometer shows **270** °F
